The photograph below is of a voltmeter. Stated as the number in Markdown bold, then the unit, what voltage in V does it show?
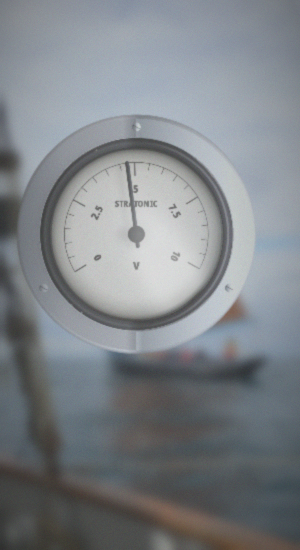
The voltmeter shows **4.75** V
